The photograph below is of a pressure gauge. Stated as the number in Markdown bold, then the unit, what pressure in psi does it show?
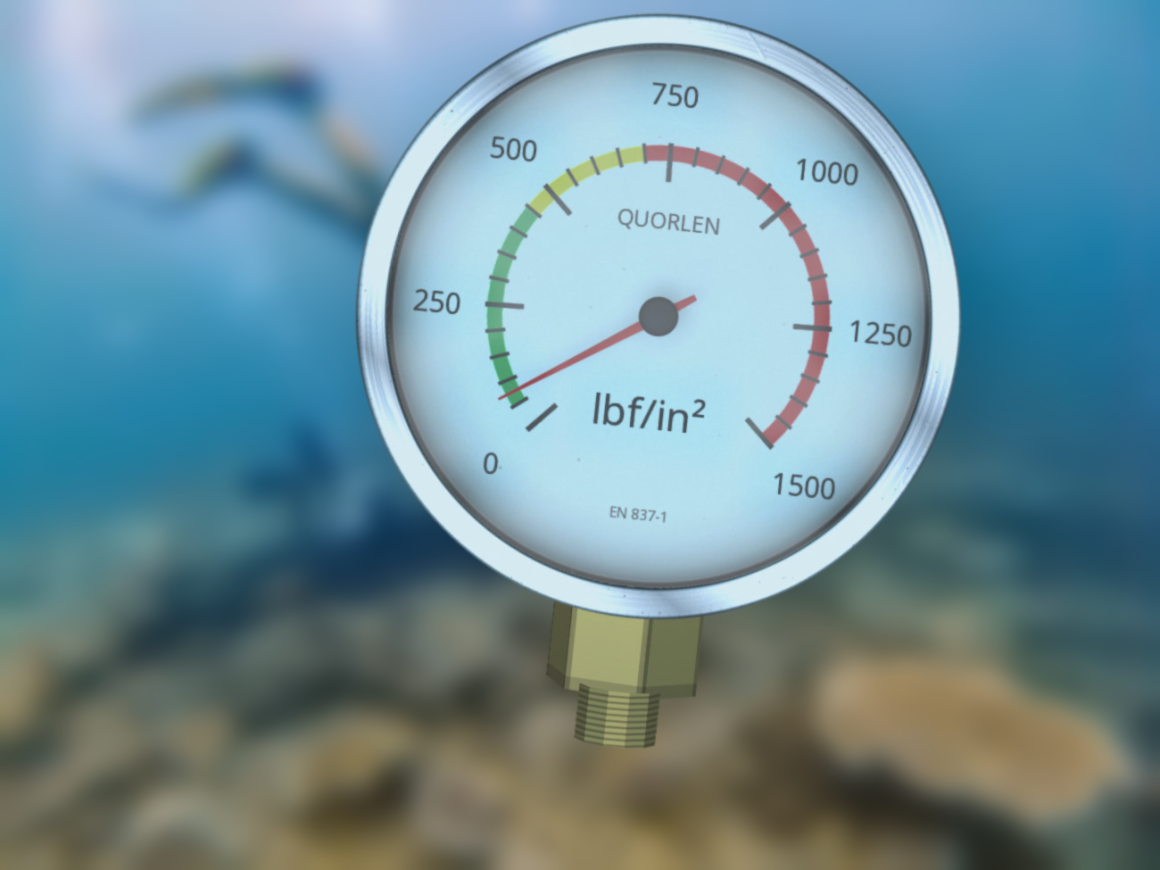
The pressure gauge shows **75** psi
